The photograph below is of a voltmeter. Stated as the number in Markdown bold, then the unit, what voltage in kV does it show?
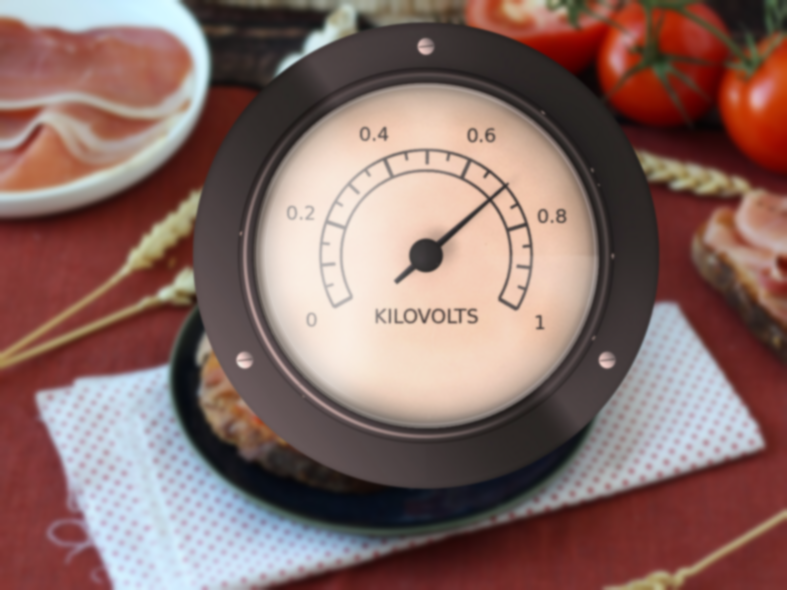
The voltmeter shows **0.7** kV
